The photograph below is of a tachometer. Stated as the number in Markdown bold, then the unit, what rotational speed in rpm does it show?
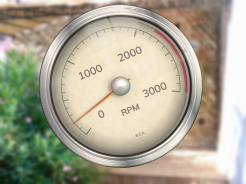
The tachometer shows **200** rpm
